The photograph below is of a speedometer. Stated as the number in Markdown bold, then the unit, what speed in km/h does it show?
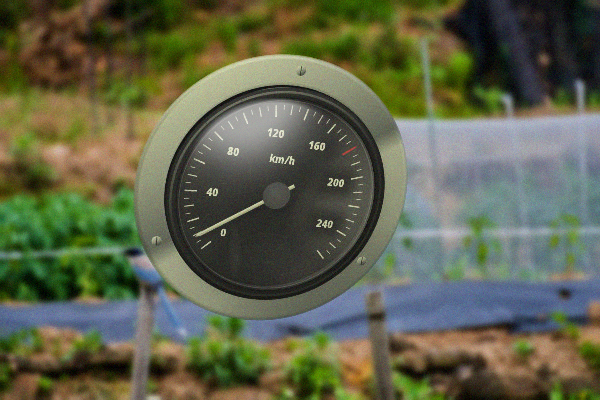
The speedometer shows **10** km/h
